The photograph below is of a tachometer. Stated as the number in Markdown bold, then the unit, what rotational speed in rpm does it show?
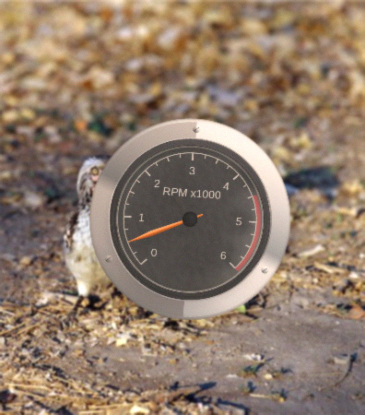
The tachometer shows **500** rpm
